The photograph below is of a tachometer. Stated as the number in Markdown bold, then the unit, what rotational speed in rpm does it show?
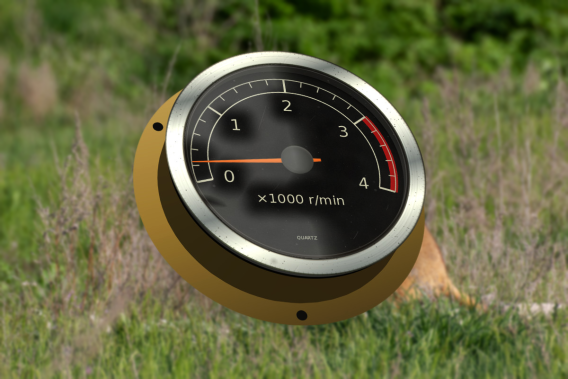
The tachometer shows **200** rpm
